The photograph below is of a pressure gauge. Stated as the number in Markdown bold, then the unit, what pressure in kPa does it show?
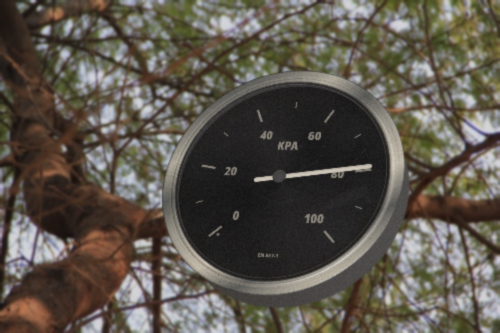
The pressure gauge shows **80** kPa
